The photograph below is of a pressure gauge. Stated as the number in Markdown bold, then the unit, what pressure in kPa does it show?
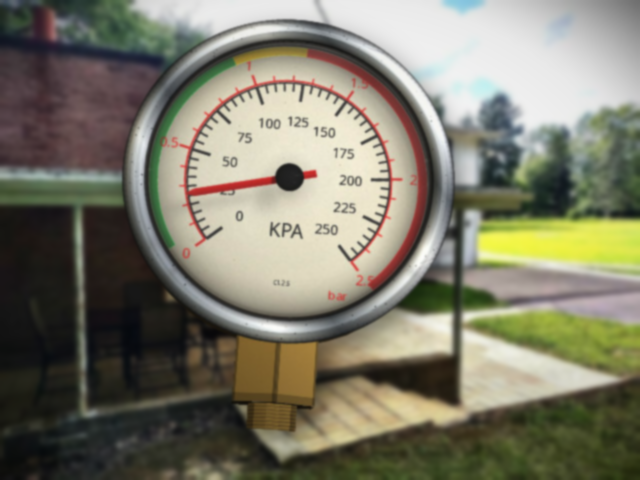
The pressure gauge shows **25** kPa
